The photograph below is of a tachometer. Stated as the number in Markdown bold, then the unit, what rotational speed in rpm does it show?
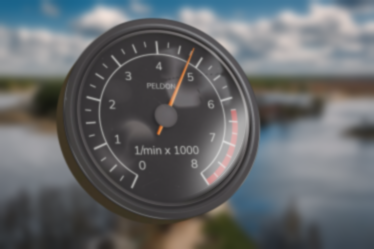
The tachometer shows **4750** rpm
